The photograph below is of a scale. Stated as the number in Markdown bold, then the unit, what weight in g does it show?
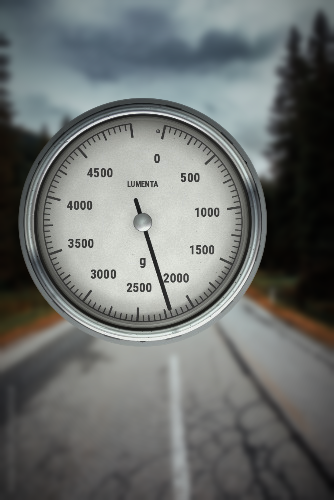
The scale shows **2200** g
